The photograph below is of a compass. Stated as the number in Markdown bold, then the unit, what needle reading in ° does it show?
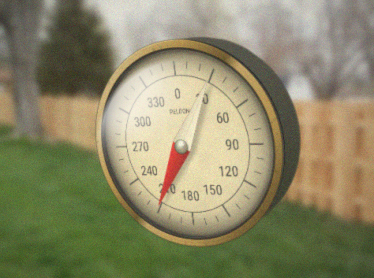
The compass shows **210** °
